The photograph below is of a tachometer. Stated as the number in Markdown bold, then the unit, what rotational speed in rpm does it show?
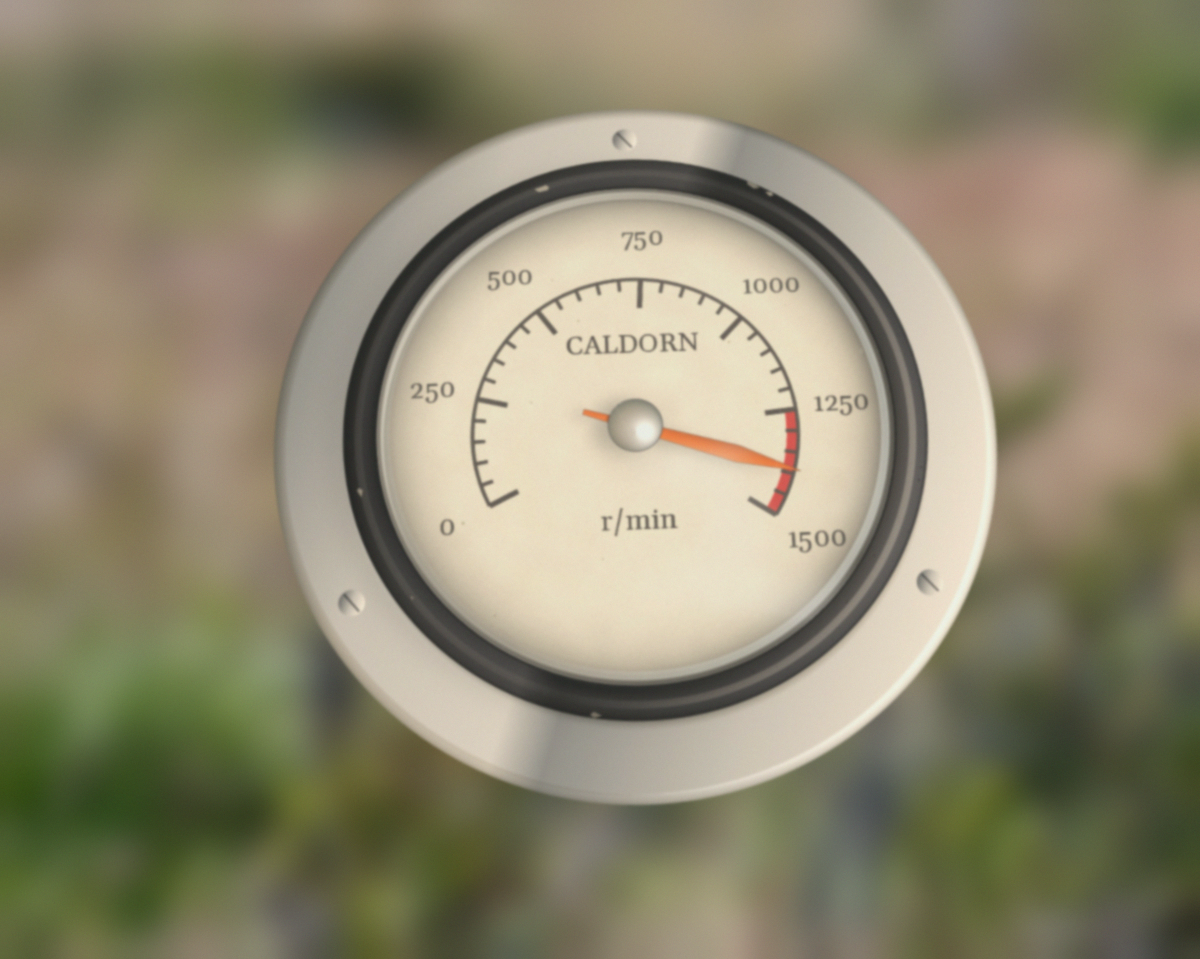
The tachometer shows **1400** rpm
